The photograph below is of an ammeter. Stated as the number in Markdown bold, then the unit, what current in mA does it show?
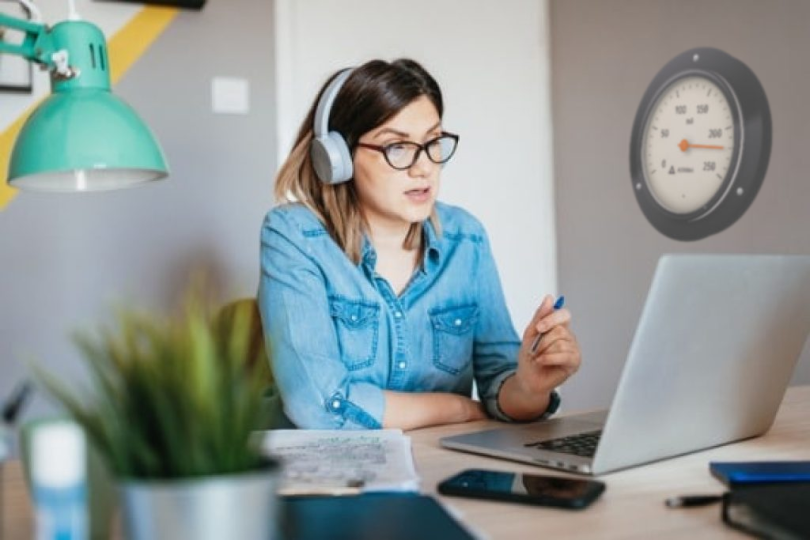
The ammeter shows **220** mA
